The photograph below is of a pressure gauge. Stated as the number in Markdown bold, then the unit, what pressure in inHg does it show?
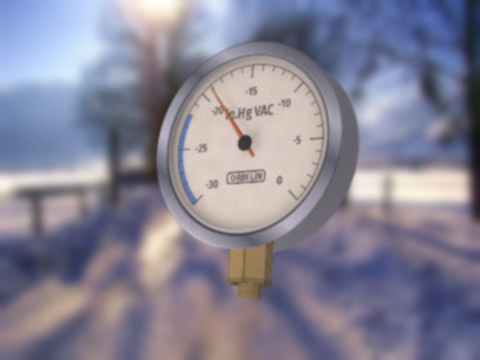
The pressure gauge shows **-19** inHg
